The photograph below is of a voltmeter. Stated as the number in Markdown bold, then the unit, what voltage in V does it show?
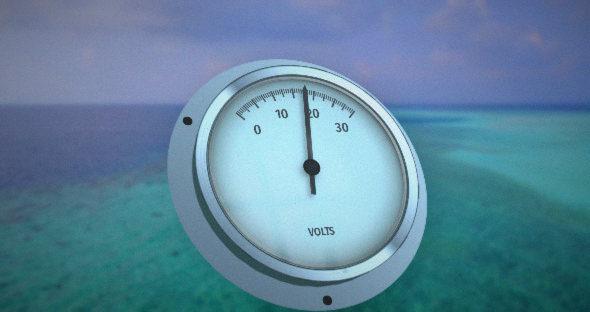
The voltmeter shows **17.5** V
